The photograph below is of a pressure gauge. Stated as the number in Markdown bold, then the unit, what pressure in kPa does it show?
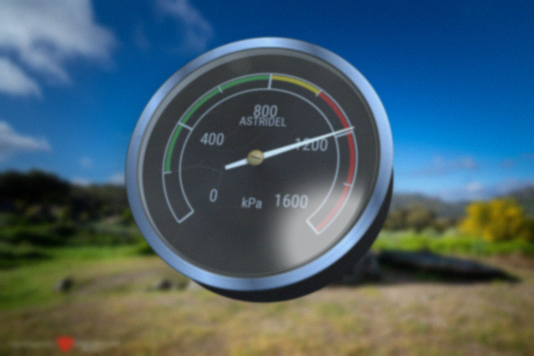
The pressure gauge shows **1200** kPa
